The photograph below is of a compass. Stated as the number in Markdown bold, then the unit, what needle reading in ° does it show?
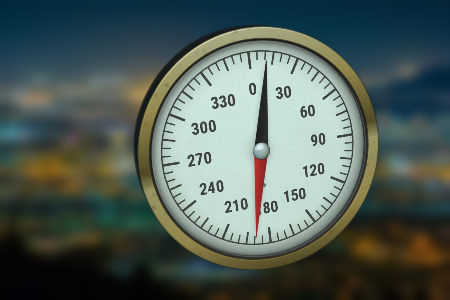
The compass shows **190** °
